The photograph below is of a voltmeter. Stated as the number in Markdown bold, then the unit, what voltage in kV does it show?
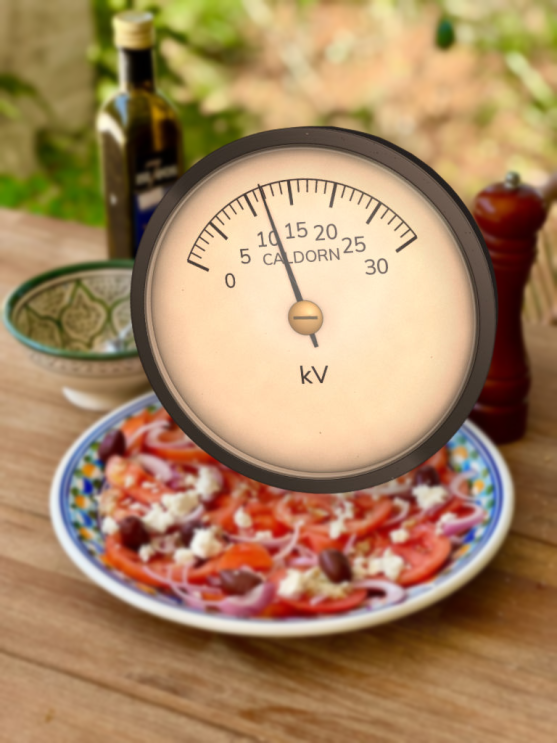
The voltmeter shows **12** kV
